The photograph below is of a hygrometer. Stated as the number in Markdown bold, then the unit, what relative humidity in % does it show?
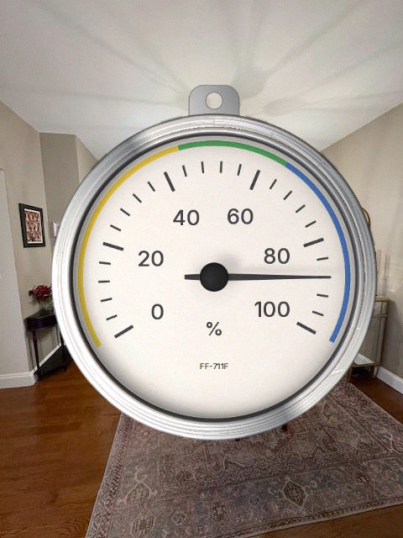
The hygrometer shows **88** %
